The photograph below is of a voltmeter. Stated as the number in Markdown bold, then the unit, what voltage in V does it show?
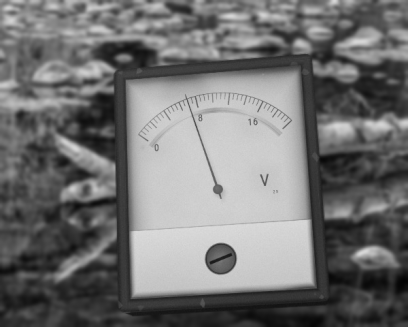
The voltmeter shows **7** V
